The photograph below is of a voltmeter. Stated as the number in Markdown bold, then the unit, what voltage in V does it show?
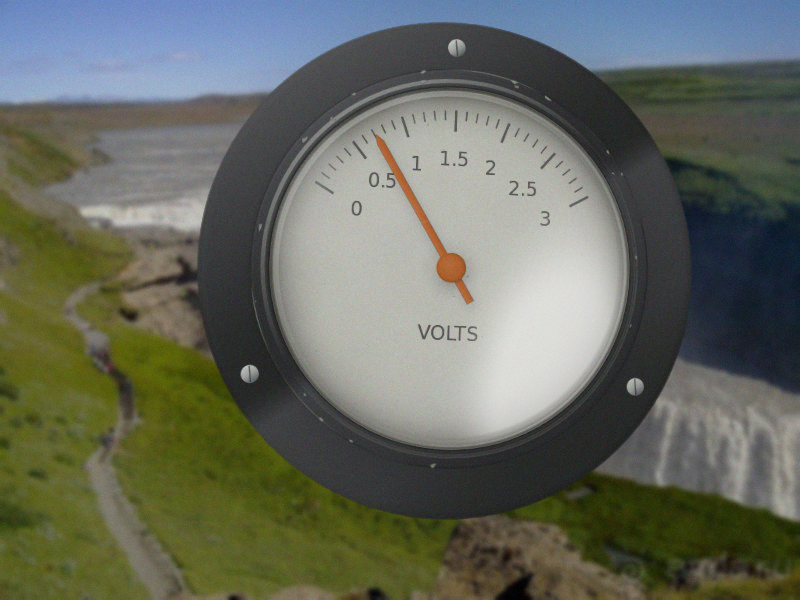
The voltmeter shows **0.7** V
